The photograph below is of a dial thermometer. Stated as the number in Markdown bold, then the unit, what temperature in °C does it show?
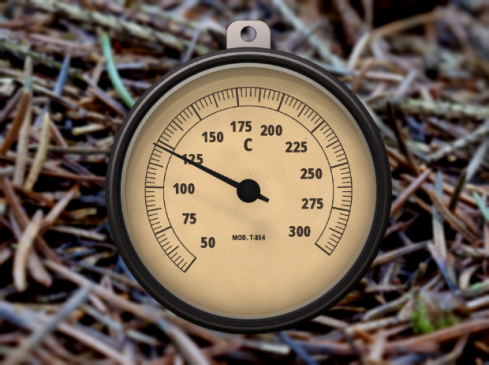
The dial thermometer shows **122.5** °C
